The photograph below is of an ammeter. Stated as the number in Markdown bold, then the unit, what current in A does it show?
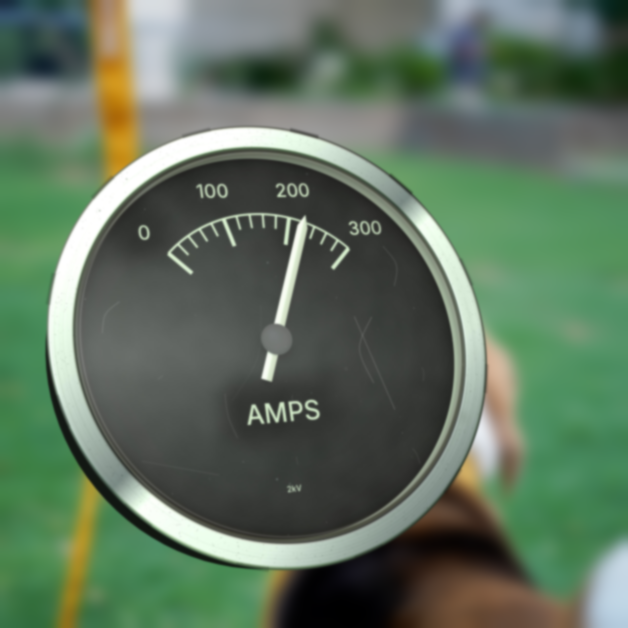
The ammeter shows **220** A
